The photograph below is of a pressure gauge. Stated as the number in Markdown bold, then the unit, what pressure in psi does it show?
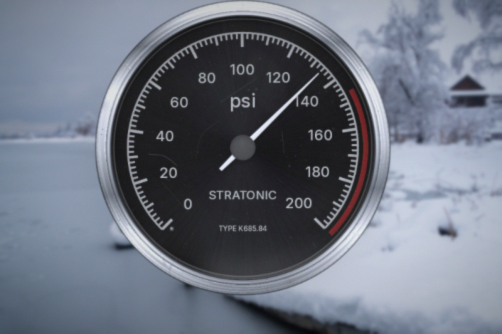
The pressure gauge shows **134** psi
